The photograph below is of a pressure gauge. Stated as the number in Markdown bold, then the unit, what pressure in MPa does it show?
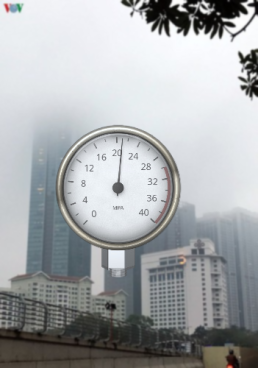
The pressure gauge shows **21** MPa
